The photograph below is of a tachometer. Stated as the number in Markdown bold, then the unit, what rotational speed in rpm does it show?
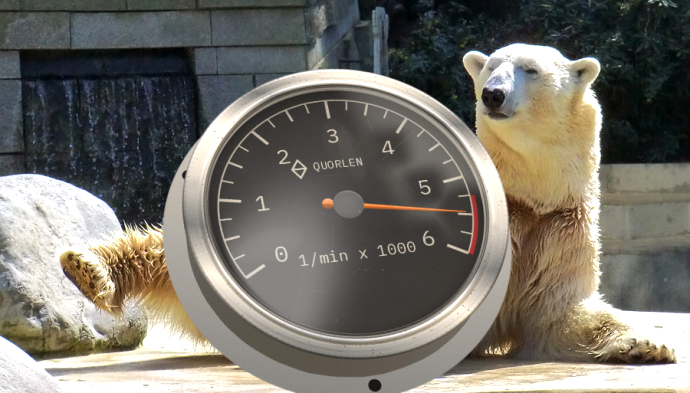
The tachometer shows **5500** rpm
